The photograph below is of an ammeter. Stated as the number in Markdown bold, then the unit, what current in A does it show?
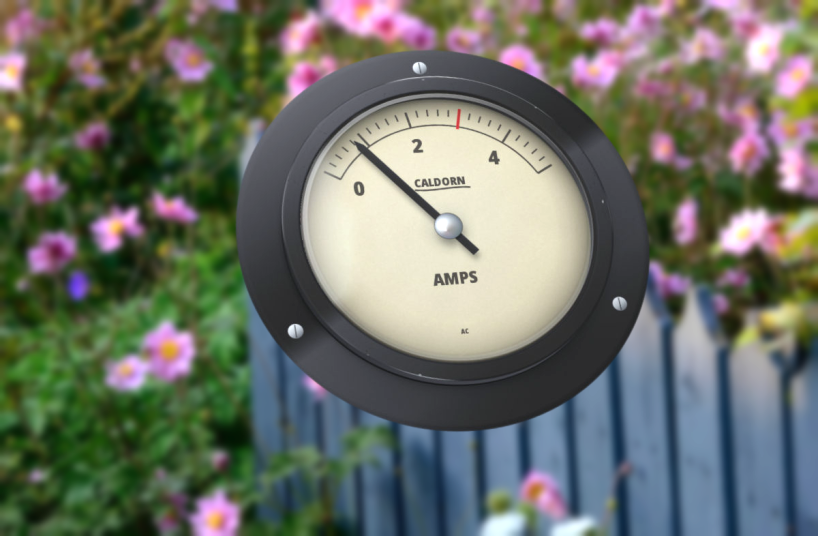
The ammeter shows **0.8** A
